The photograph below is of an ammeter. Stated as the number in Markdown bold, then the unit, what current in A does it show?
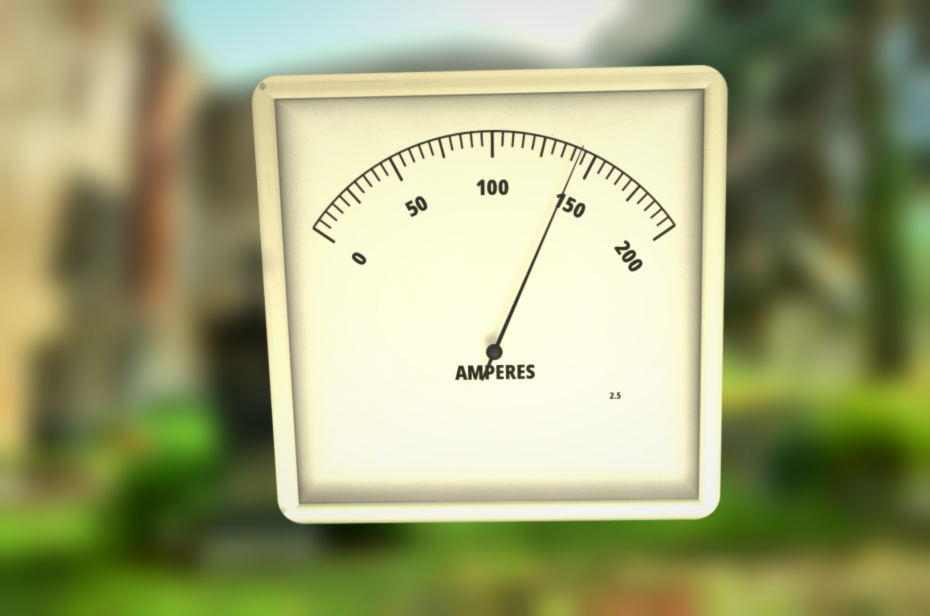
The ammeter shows **142.5** A
